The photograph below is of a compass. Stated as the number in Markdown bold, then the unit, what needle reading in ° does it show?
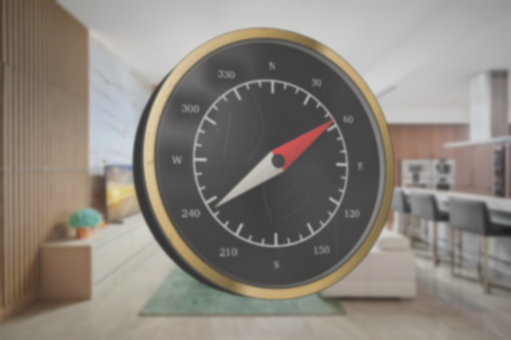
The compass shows **55** °
